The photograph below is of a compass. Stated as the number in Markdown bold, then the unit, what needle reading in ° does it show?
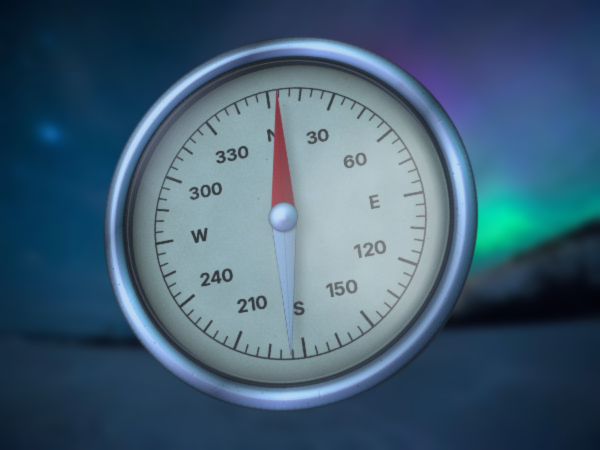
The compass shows **5** °
